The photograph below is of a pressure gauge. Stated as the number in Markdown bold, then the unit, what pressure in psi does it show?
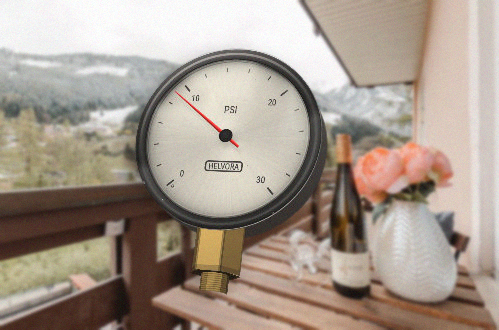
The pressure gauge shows **9** psi
